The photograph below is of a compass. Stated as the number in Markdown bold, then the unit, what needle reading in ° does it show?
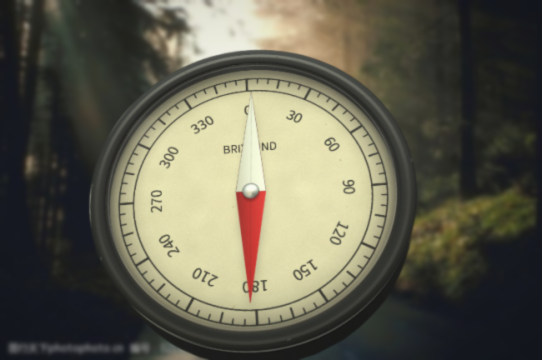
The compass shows **182.5** °
